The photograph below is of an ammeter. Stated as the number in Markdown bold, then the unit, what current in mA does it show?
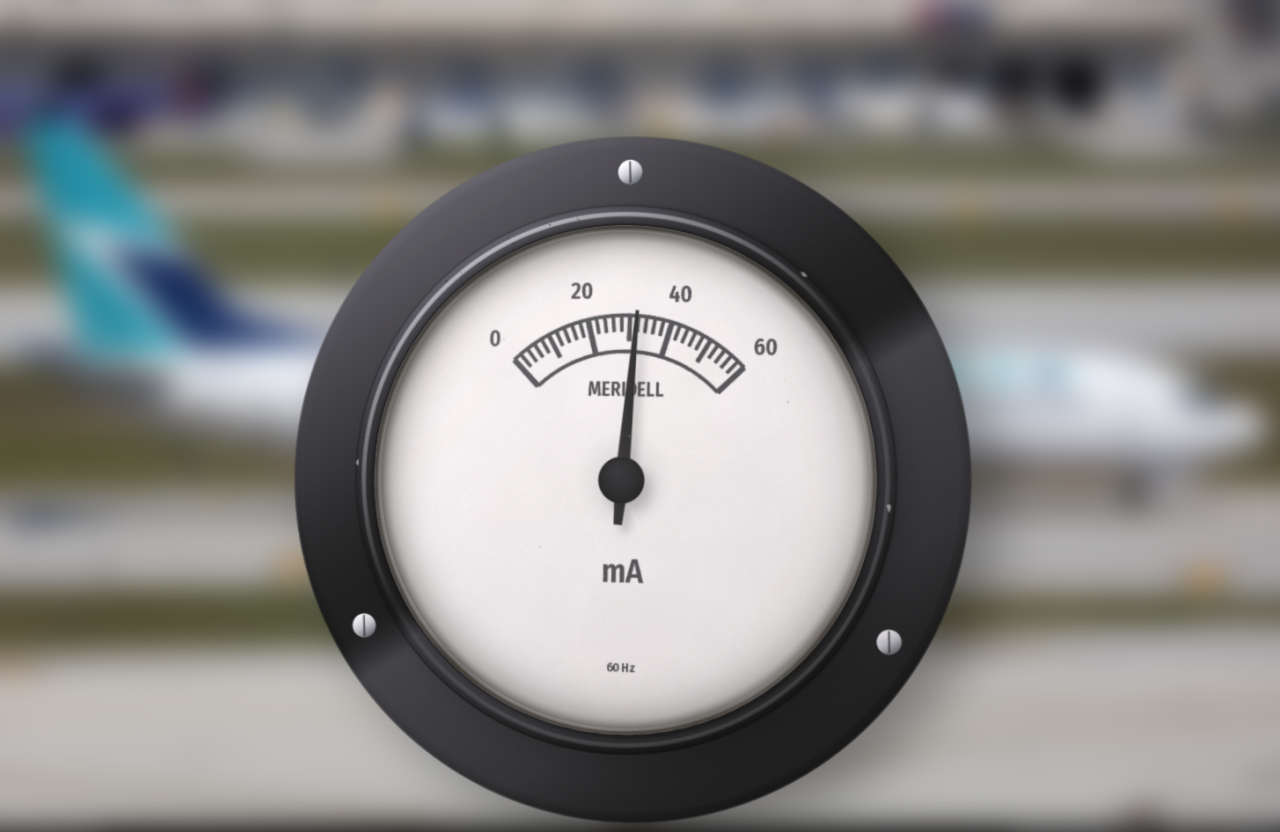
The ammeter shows **32** mA
